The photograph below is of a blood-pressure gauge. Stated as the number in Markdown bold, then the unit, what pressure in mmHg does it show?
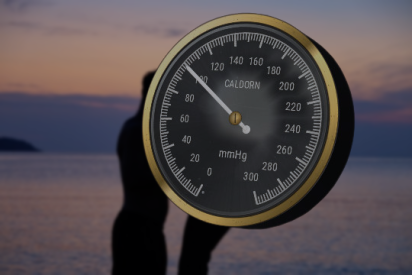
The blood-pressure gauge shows **100** mmHg
